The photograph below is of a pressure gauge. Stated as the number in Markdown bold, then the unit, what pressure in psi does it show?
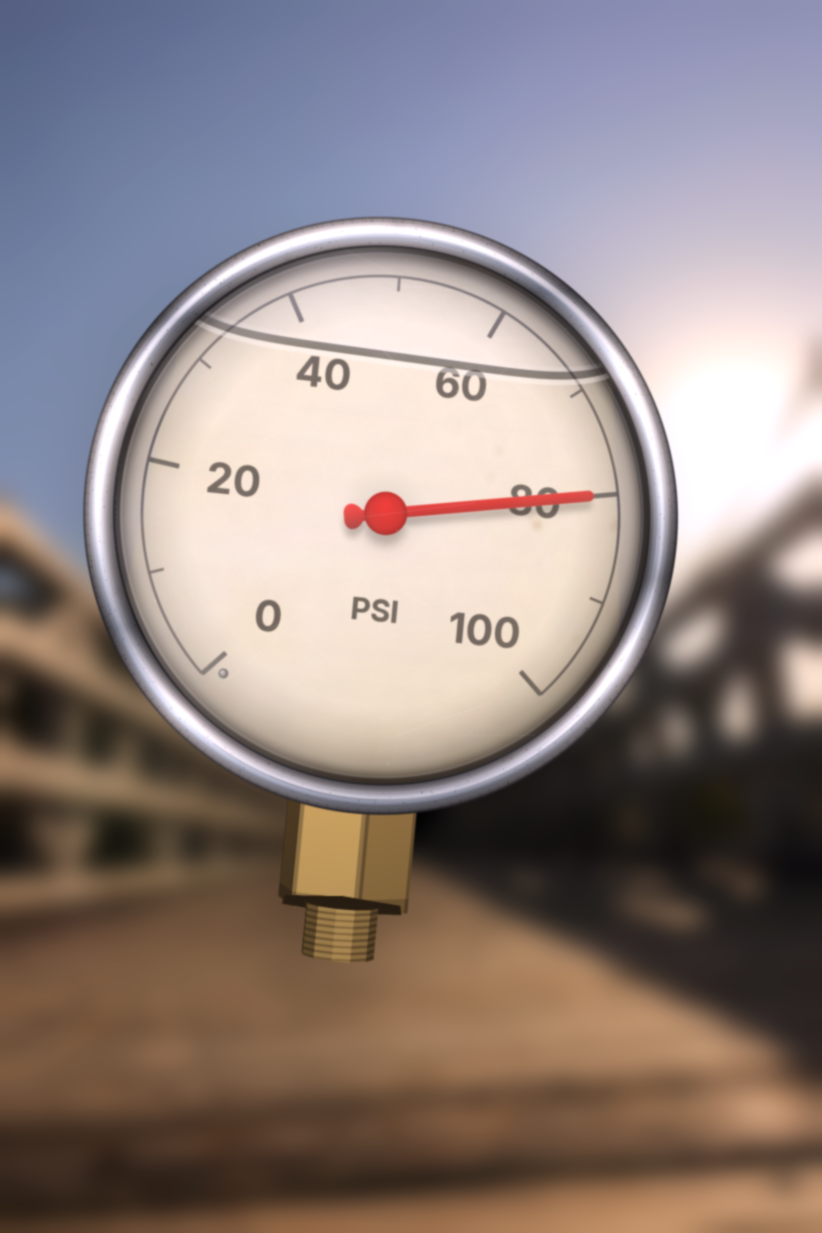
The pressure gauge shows **80** psi
